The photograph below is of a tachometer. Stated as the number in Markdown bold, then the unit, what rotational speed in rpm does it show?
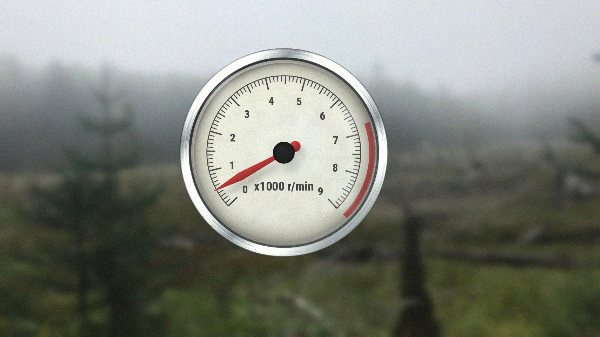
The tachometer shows **500** rpm
